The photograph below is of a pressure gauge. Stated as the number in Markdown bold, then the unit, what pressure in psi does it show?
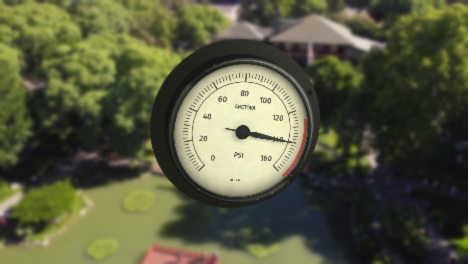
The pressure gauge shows **140** psi
